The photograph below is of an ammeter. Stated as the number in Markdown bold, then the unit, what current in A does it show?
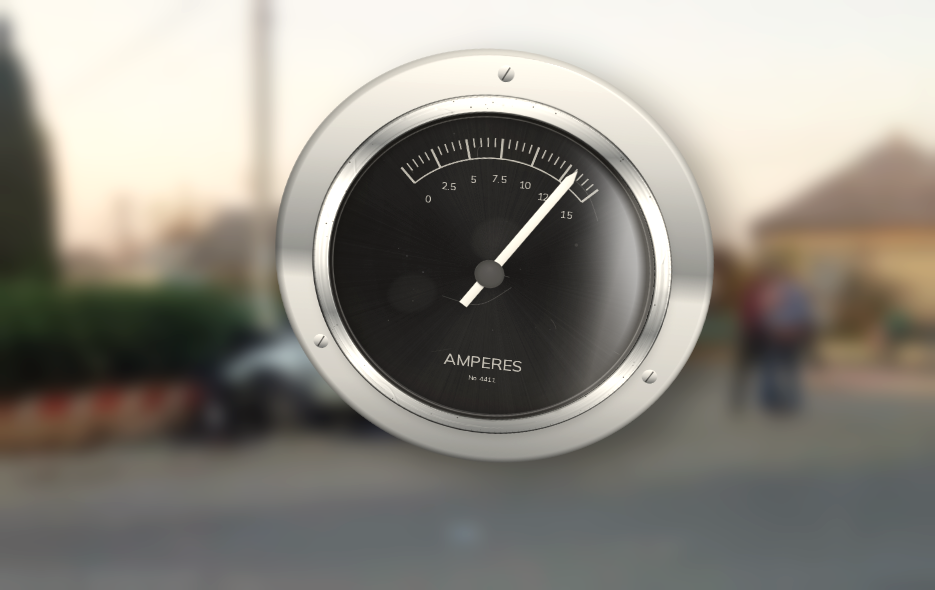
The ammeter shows **13** A
